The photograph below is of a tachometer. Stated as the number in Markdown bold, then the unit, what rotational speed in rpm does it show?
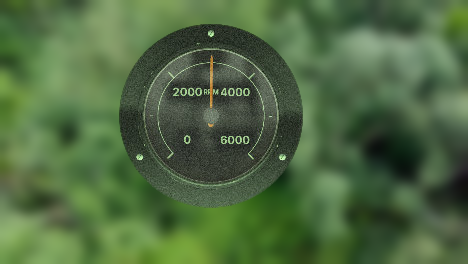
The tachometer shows **3000** rpm
